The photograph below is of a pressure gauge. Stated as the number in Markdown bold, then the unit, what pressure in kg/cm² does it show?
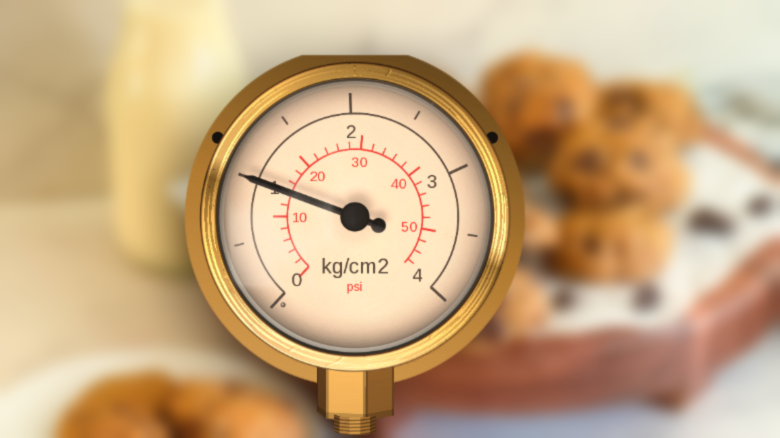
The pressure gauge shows **1** kg/cm²
